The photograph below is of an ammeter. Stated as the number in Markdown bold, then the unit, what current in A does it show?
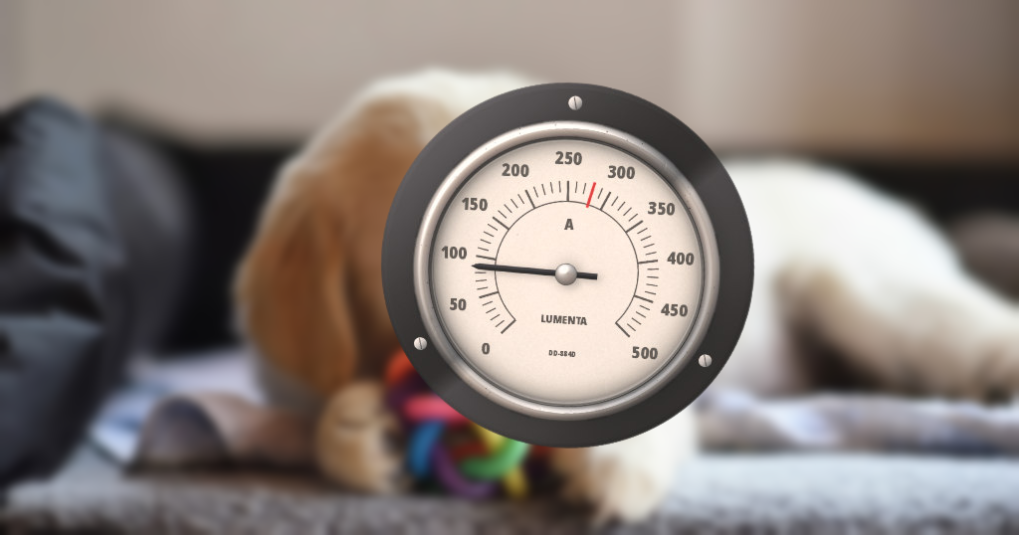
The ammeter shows **90** A
